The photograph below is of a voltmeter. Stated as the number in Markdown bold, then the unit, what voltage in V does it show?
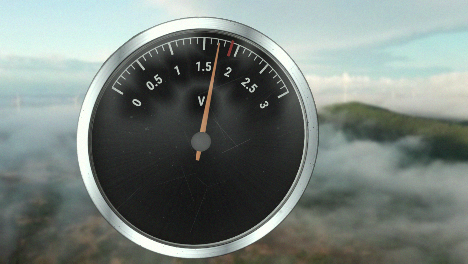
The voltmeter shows **1.7** V
